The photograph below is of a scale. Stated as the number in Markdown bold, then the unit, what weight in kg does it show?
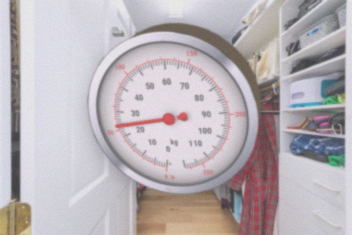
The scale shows **25** kg
